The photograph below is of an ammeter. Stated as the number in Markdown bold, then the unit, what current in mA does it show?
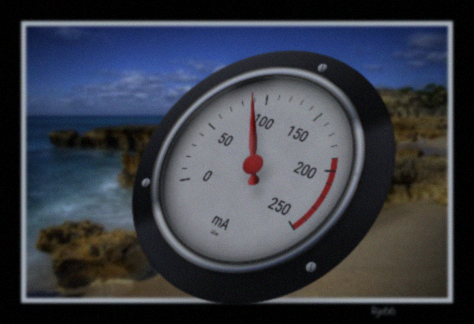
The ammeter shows **90** mA
